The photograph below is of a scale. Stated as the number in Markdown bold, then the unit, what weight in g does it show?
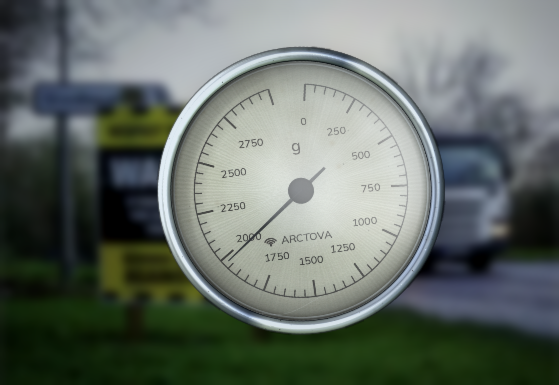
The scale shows **1975** g
